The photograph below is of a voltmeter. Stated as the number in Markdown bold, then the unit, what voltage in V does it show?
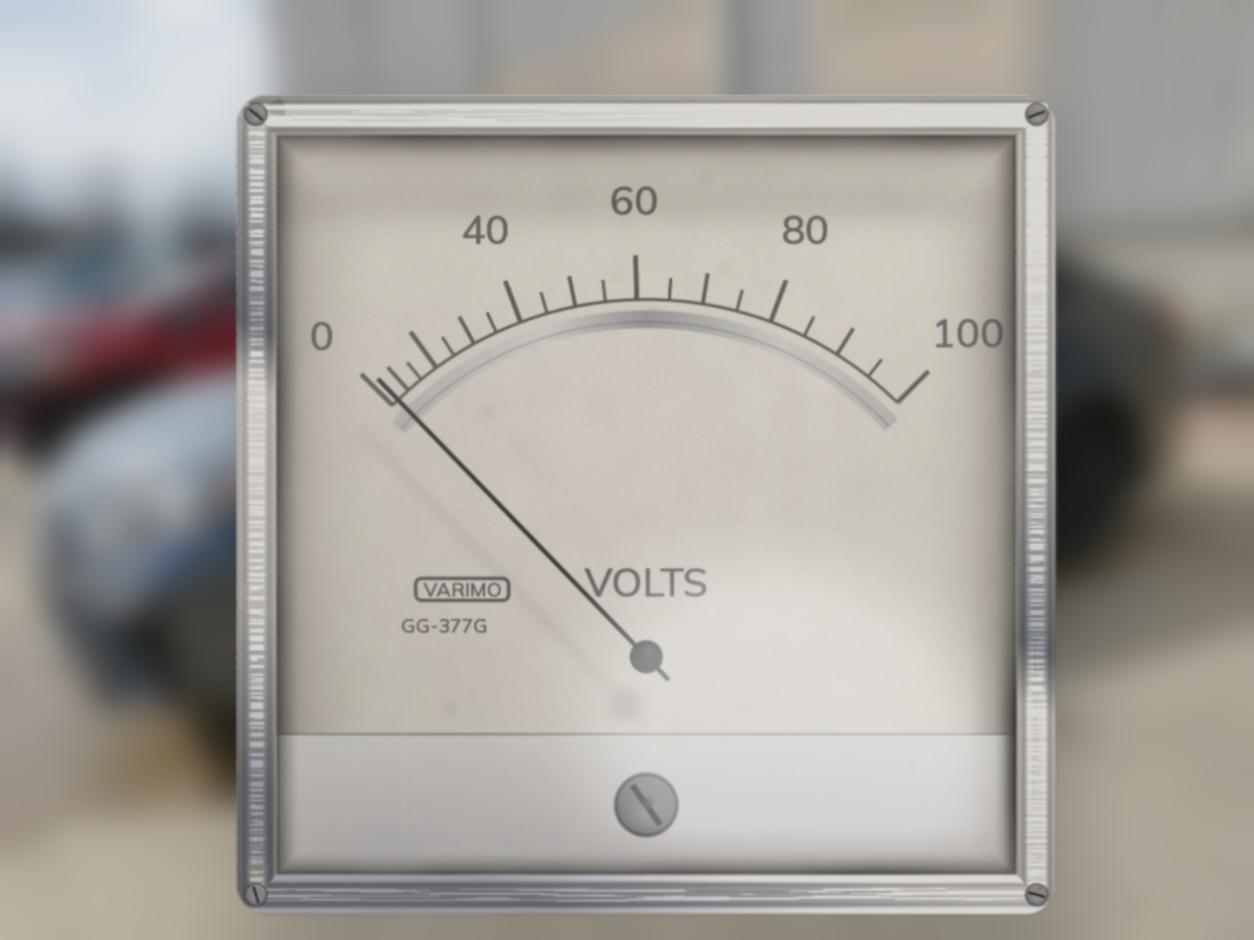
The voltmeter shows **5** V
